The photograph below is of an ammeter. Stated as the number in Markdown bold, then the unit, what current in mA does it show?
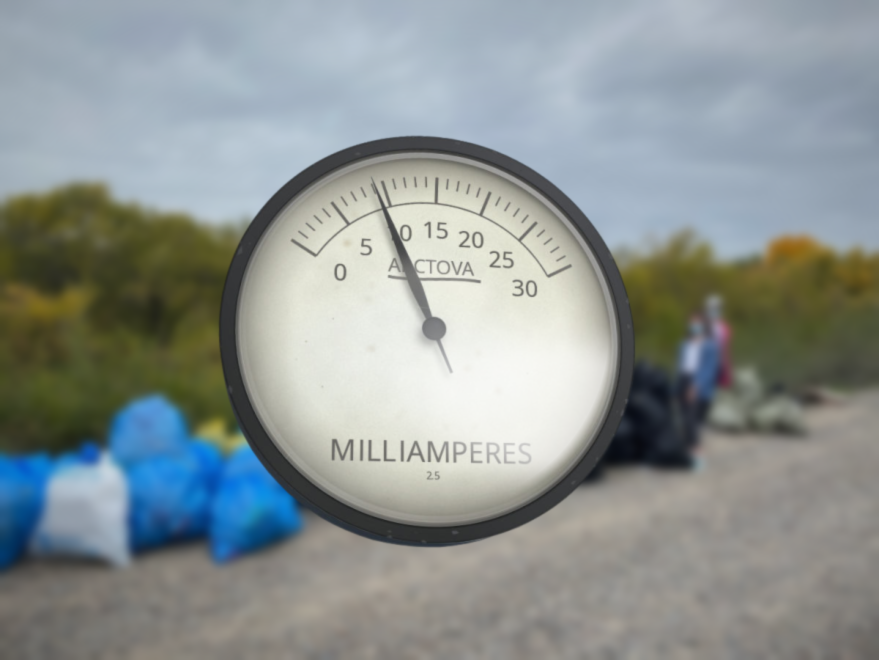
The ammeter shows **9** mA
